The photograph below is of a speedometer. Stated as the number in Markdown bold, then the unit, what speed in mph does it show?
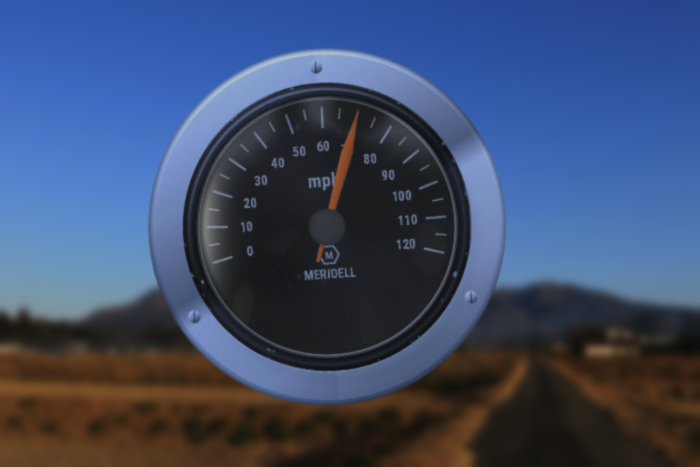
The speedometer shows **70** mph
